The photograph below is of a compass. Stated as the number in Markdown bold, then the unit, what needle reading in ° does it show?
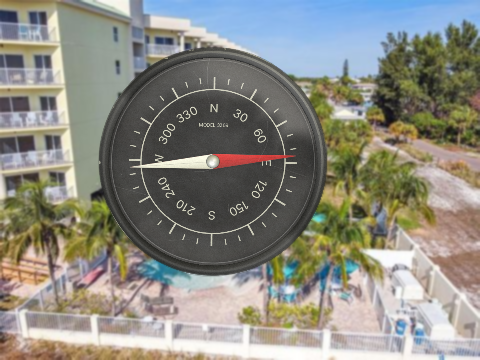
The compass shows **85** °
